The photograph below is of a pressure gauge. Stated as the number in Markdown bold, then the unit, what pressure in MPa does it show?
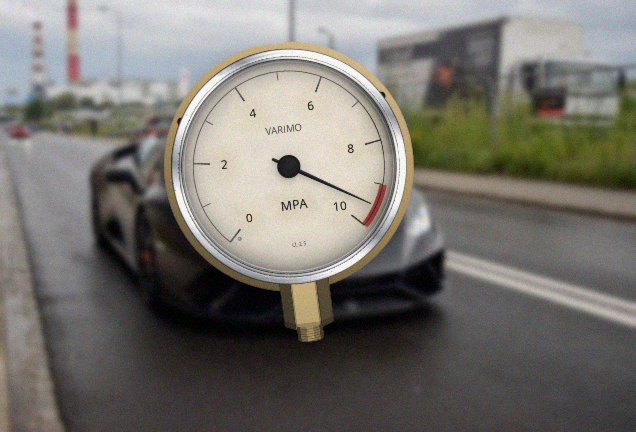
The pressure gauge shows **9.5** MPa
